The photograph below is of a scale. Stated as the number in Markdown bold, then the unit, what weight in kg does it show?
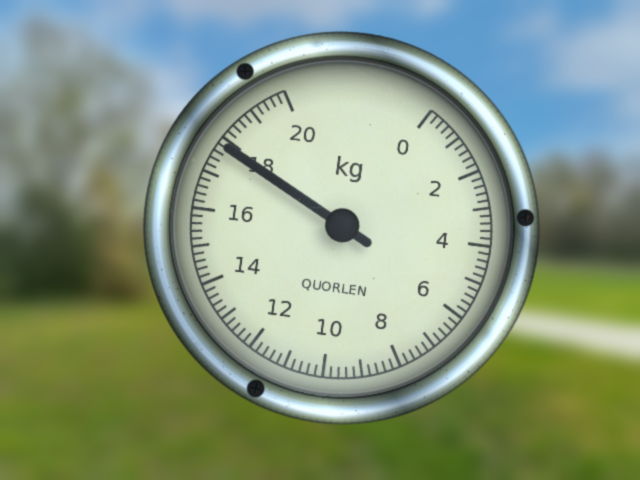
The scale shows **17.8** kg
